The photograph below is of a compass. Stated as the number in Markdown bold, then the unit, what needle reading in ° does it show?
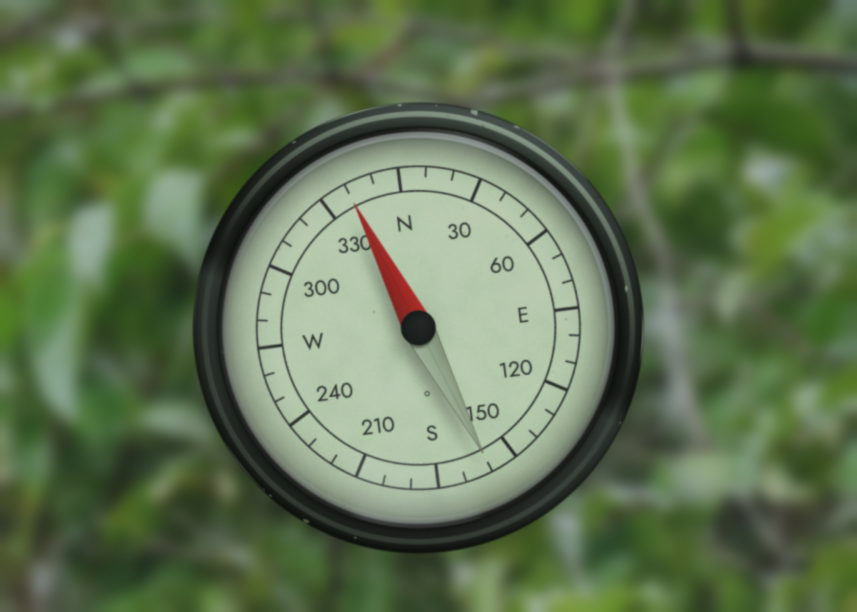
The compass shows **340** °
